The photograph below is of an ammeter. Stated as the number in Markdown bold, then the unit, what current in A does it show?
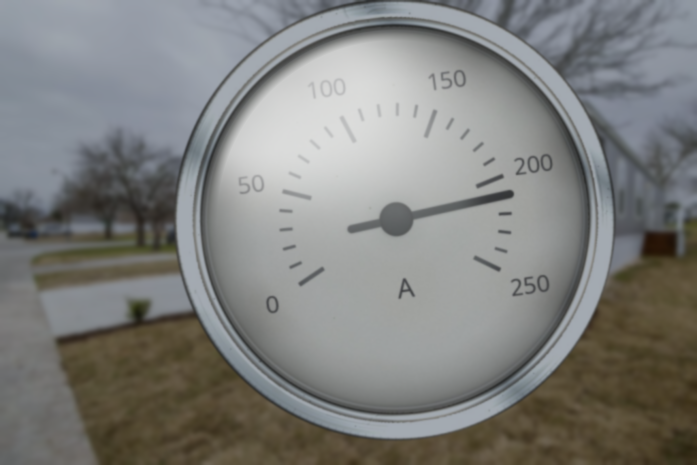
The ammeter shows **210** A
